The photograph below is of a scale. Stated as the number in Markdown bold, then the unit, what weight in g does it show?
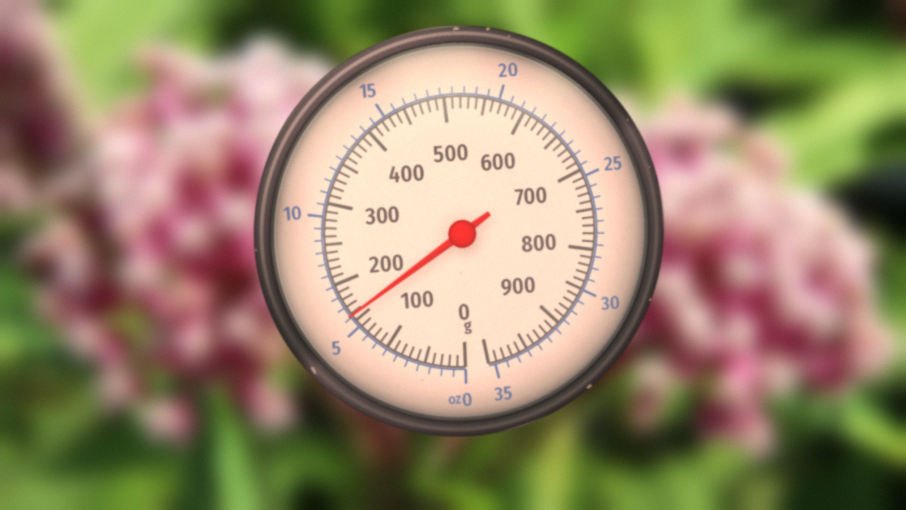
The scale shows **160** g
